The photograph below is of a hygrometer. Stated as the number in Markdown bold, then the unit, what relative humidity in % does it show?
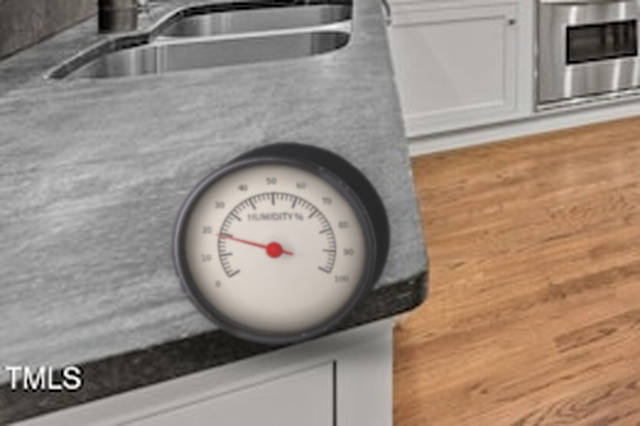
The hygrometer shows **20** %
